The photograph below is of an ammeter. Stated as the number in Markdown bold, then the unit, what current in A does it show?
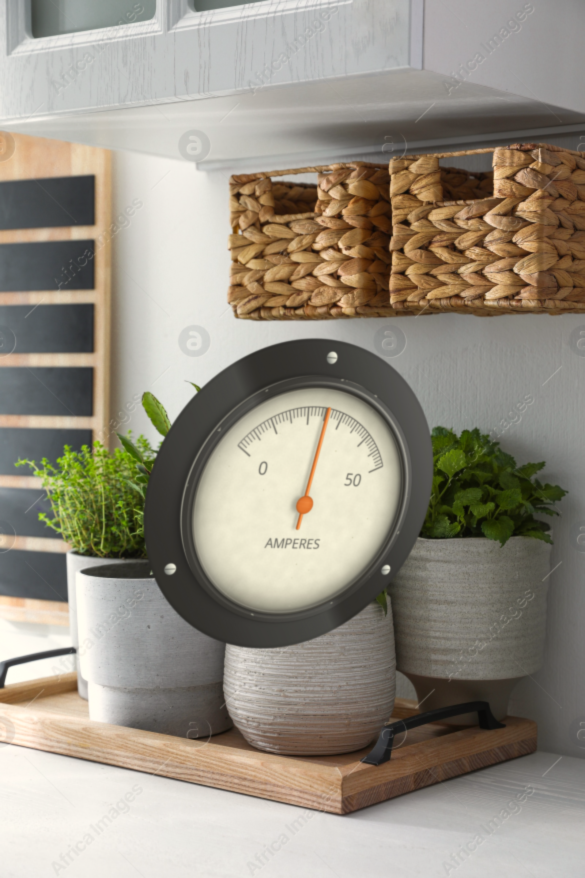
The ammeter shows **25** A
